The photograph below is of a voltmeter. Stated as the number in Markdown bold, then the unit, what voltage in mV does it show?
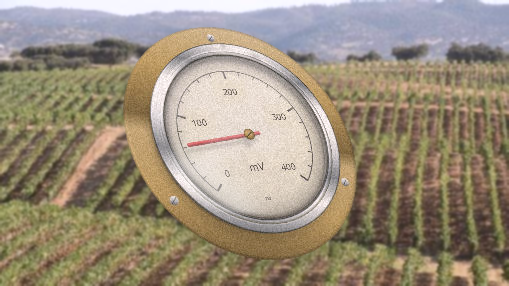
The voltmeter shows **60** mV
